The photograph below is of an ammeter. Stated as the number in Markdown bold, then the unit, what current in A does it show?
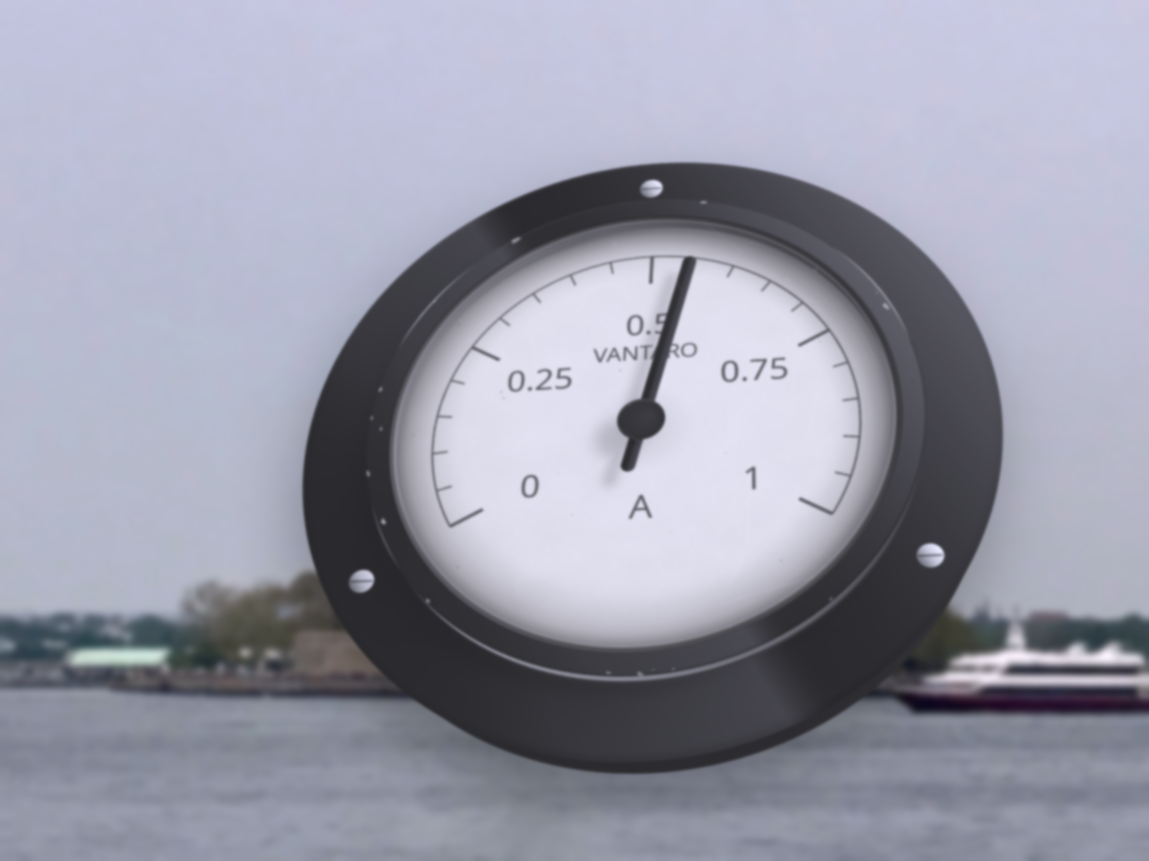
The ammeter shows **0.55** A
